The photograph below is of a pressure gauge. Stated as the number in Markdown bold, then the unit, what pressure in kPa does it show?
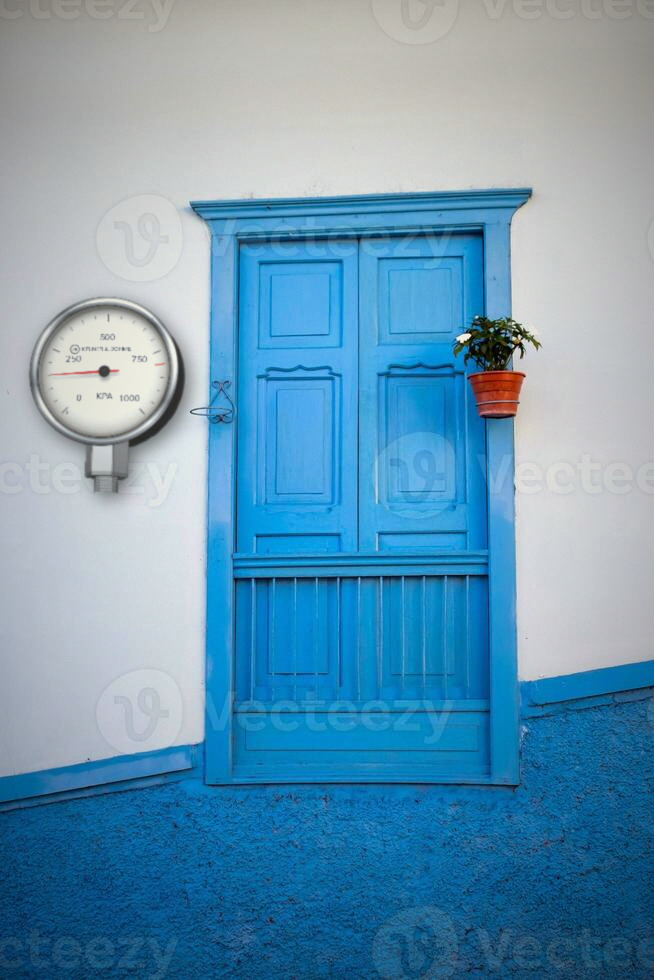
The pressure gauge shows **150** kPa
